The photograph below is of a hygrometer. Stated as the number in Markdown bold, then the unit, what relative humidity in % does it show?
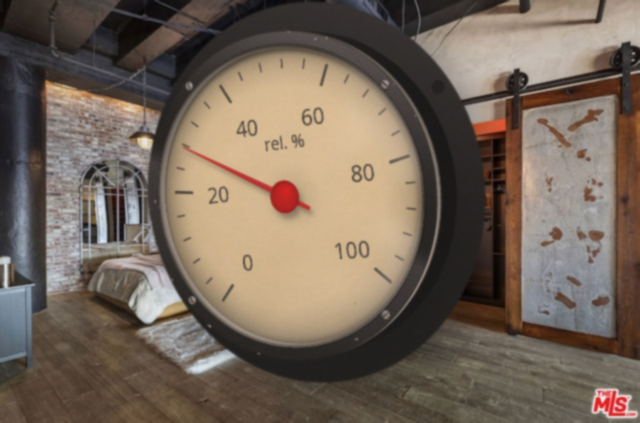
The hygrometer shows **28** %
